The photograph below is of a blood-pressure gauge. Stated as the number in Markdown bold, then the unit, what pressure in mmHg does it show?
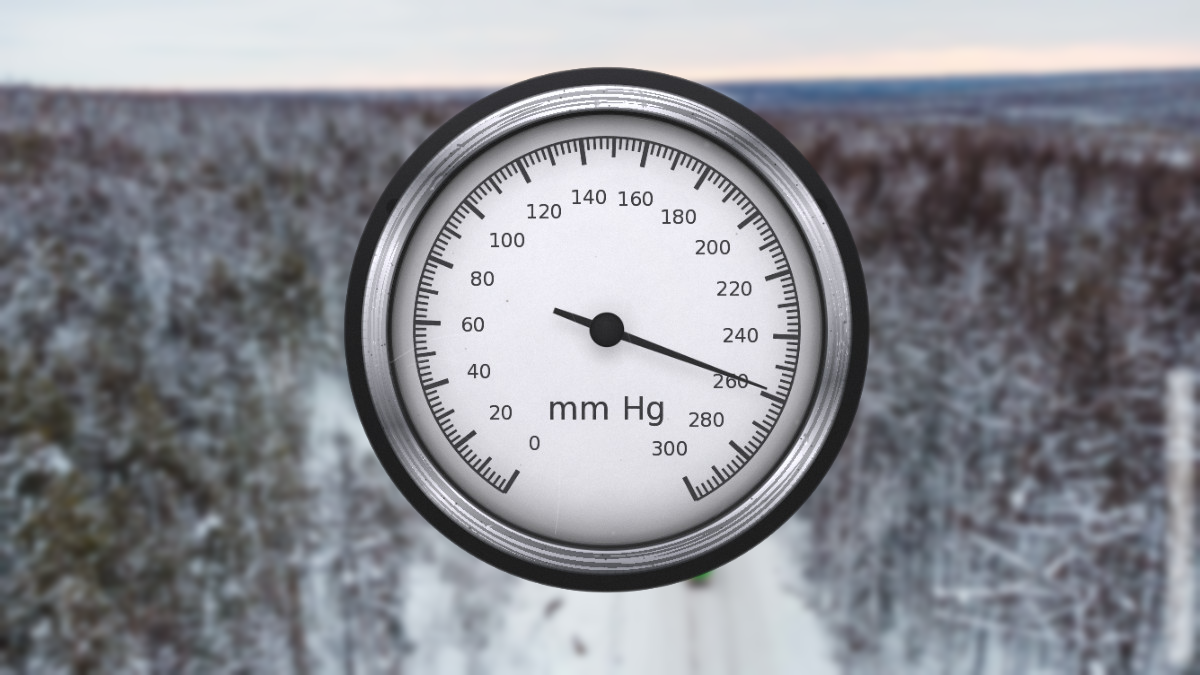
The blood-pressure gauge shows **258** mmHg
